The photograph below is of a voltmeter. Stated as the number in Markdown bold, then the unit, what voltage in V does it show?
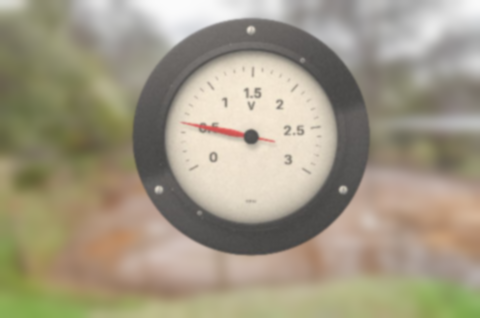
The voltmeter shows **0.5** V
